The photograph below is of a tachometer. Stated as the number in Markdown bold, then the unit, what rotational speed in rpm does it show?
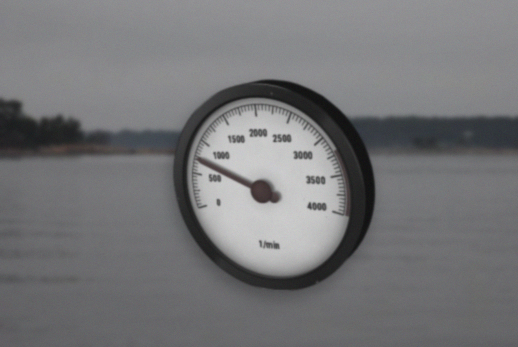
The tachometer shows **750** rpm
